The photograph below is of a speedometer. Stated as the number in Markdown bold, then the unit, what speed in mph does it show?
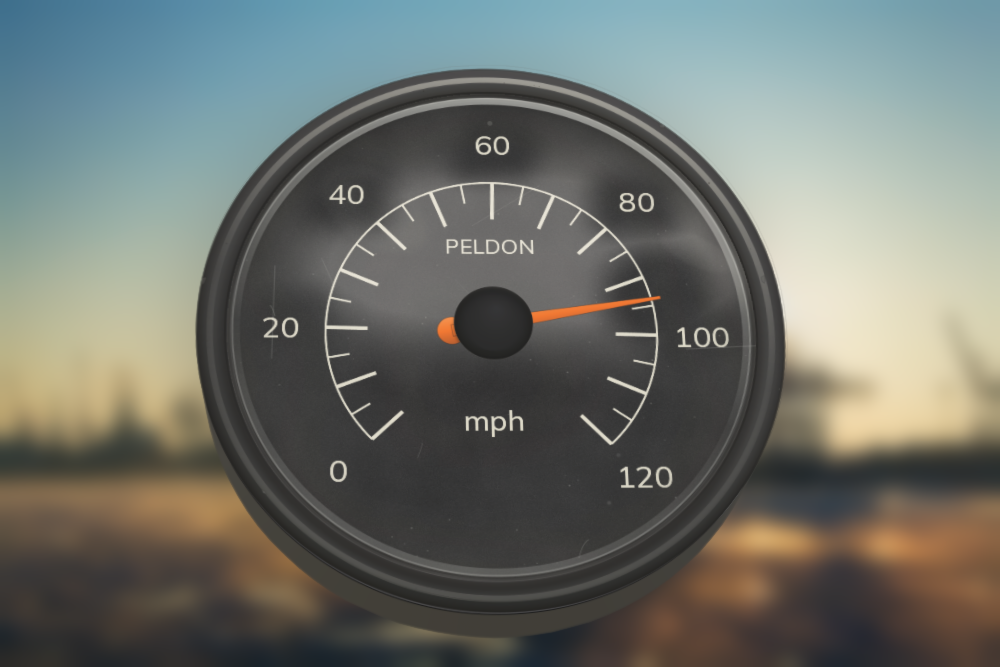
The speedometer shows **95** mph
